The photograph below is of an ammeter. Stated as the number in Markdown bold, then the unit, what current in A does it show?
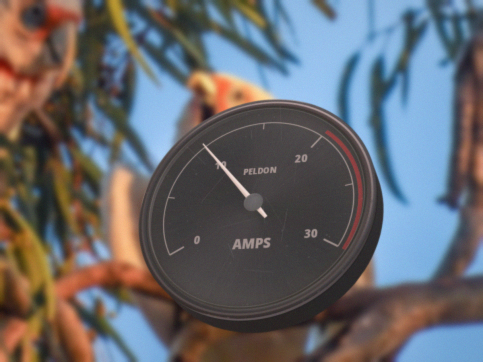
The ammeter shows **10** A
